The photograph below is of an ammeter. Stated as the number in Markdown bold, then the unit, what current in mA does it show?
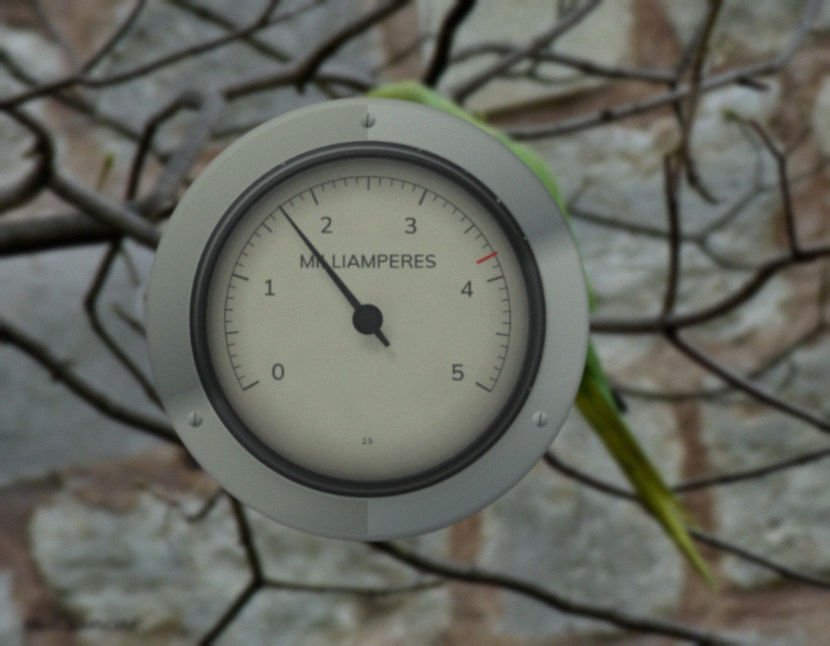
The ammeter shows **1.7** mA
